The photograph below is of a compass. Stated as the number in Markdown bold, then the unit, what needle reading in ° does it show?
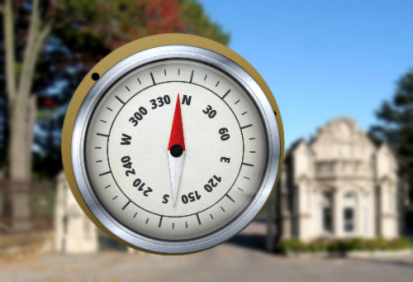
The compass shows **350** °
